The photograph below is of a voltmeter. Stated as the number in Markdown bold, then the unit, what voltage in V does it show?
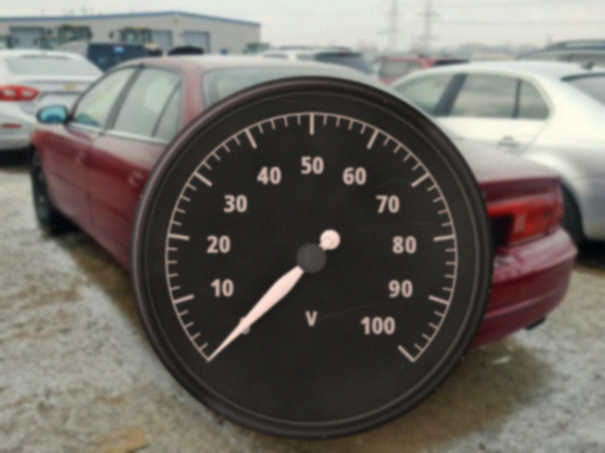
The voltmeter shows **0** V
